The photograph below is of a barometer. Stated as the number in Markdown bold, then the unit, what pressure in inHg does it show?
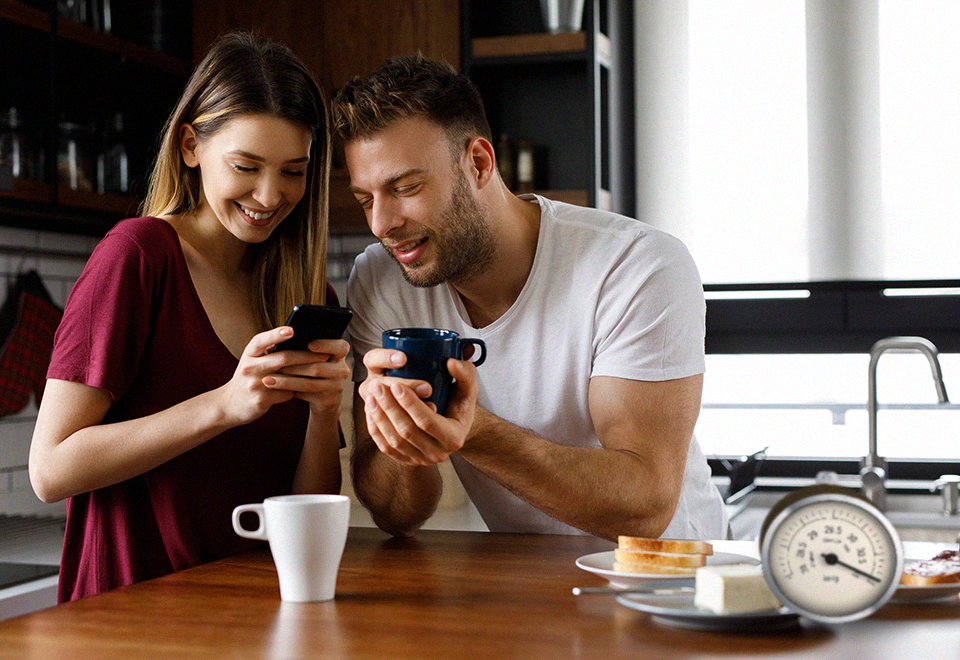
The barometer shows **30.9** inHg
